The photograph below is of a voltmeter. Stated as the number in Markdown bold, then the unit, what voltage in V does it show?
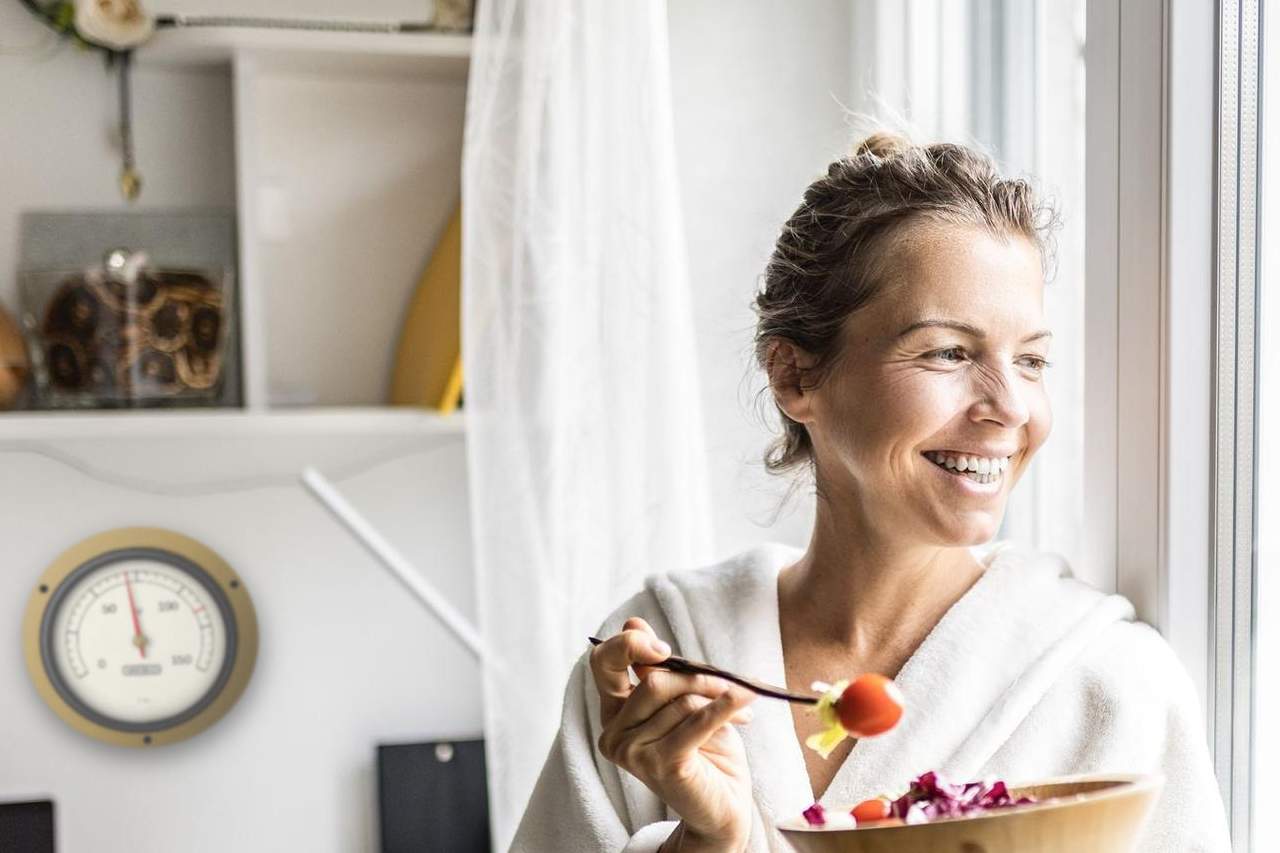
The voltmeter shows **70** V
